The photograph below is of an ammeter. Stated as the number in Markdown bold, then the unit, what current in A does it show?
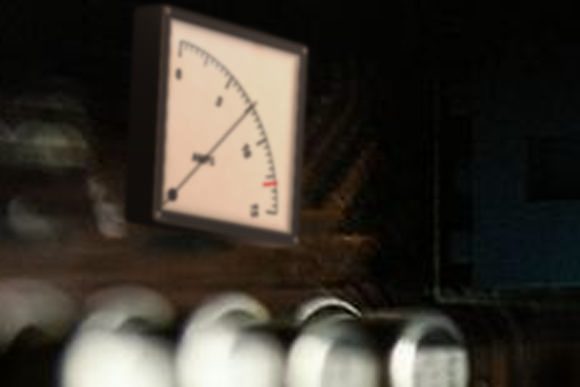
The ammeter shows **7.5** A
